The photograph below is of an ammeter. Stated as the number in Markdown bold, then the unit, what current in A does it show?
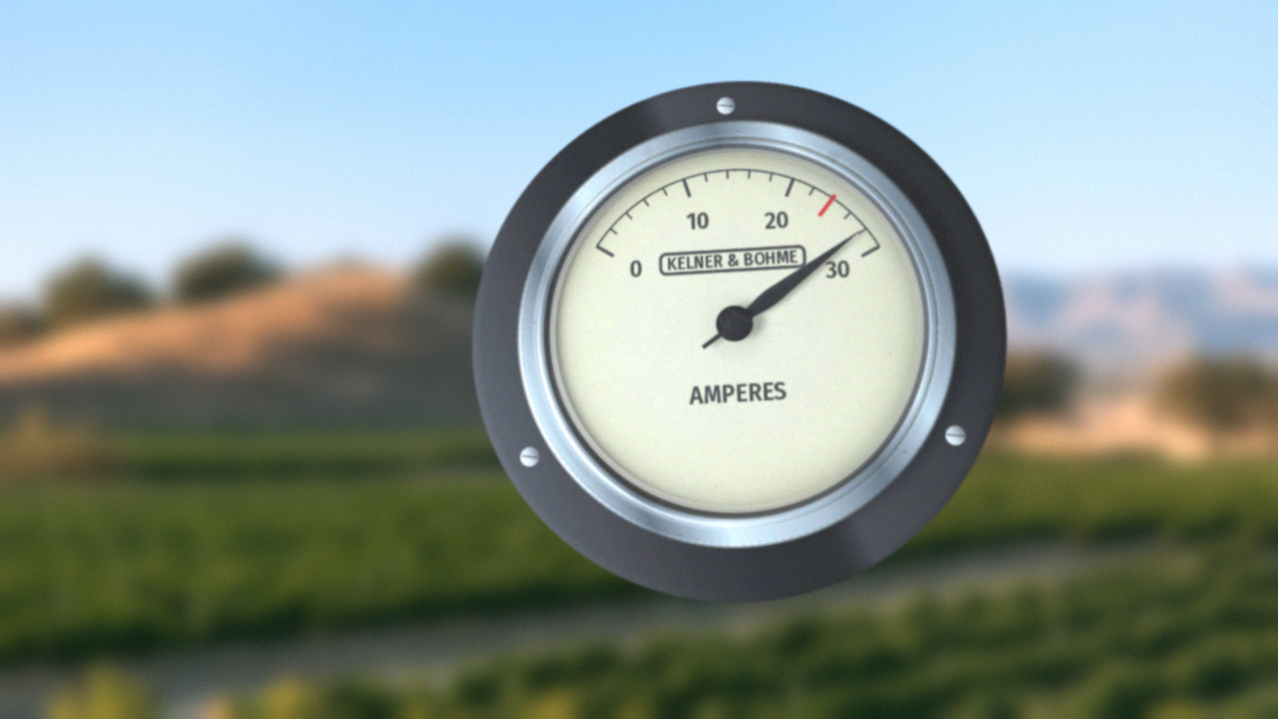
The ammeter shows **28** A
